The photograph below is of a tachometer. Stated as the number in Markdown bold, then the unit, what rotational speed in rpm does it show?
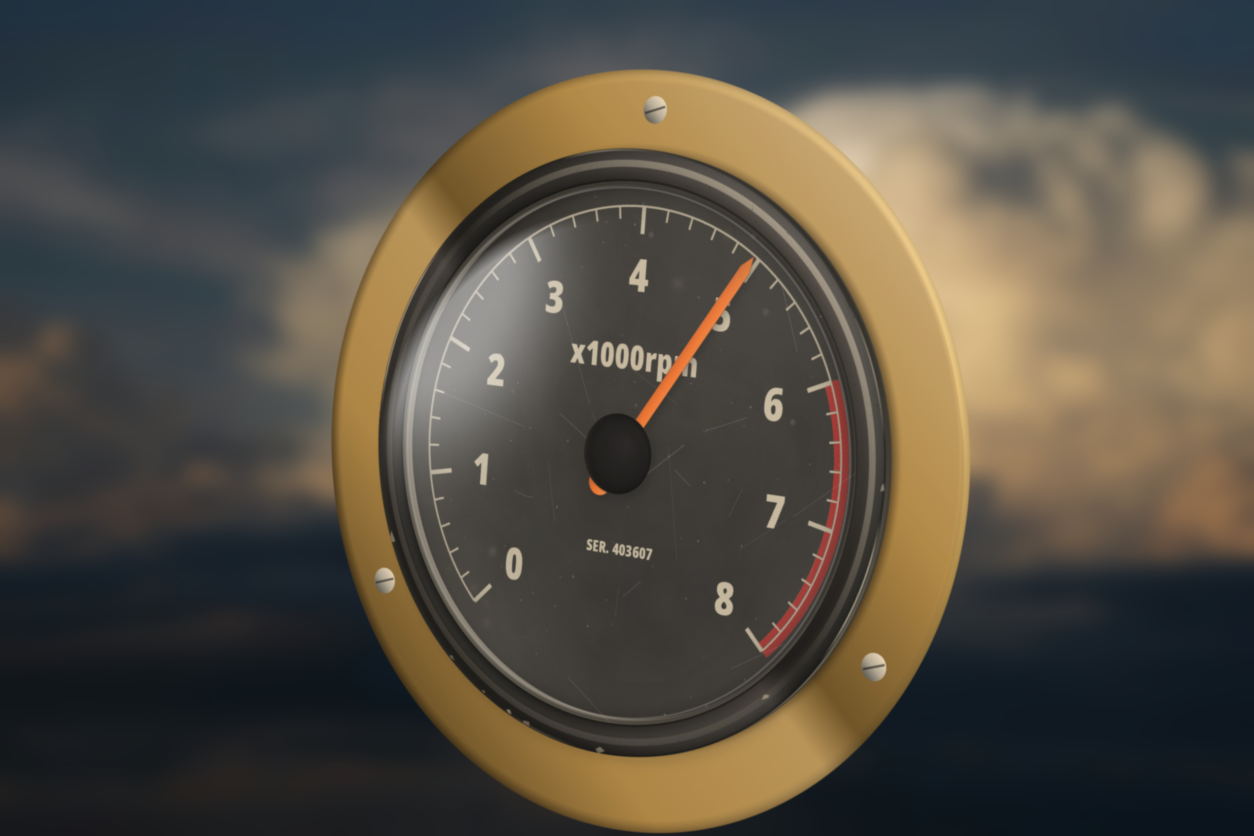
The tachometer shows **5000** rpm
